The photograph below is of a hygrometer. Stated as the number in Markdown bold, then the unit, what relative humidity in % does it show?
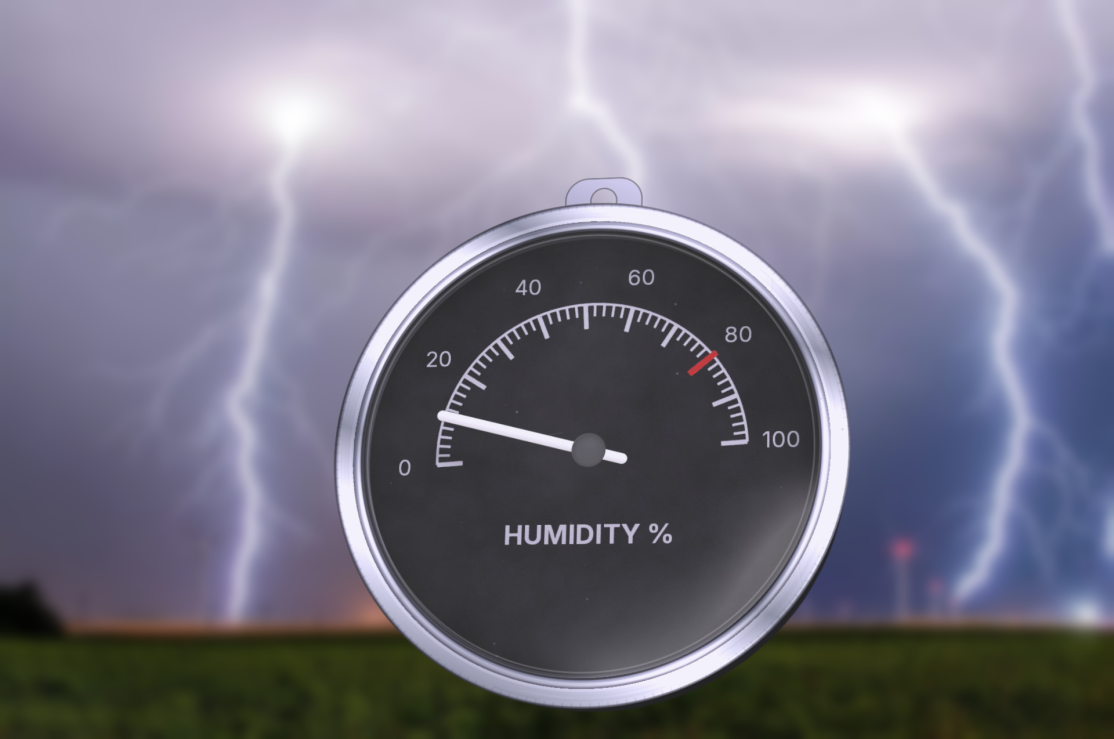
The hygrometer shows **10** %
